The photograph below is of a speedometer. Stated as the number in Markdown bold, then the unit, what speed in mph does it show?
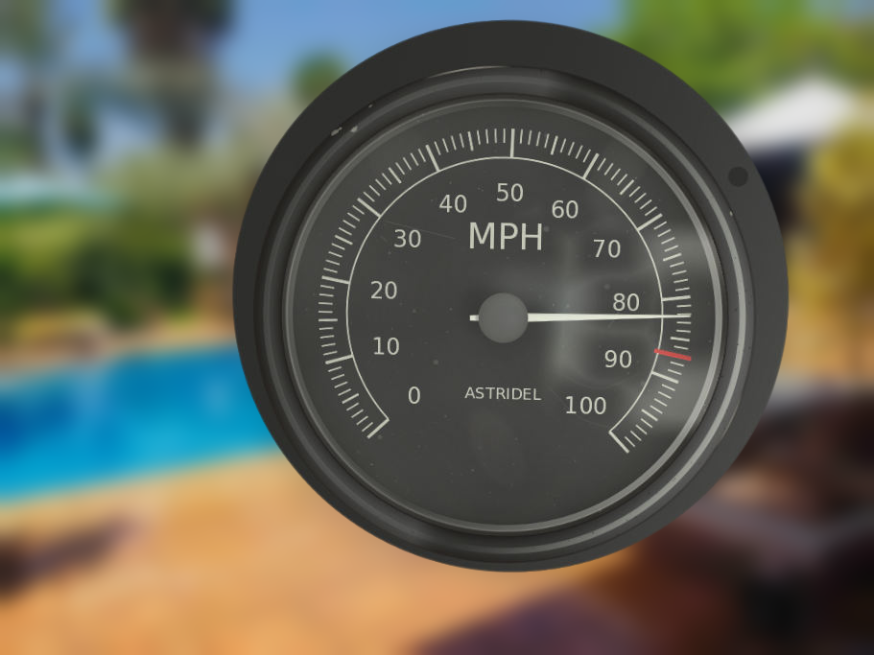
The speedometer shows **82** mph
